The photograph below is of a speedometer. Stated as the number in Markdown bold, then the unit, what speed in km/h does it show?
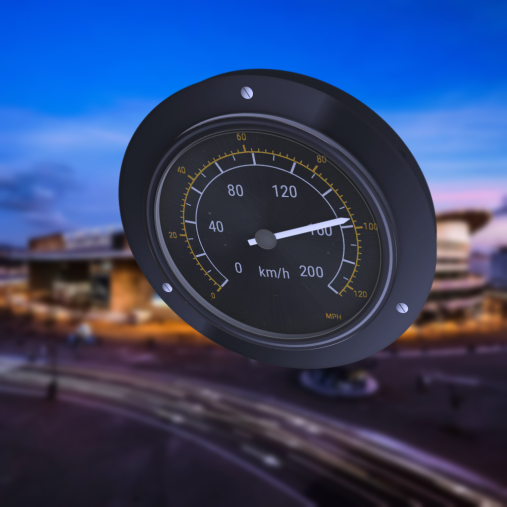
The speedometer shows **155** km/h
